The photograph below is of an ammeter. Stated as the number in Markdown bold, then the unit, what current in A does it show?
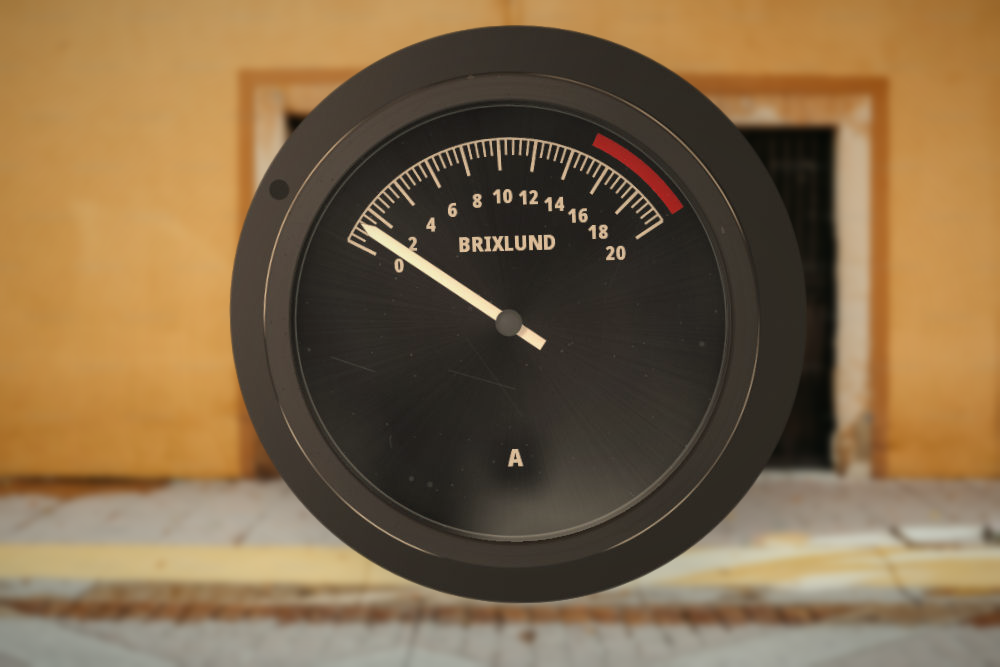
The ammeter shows **1.2** A
